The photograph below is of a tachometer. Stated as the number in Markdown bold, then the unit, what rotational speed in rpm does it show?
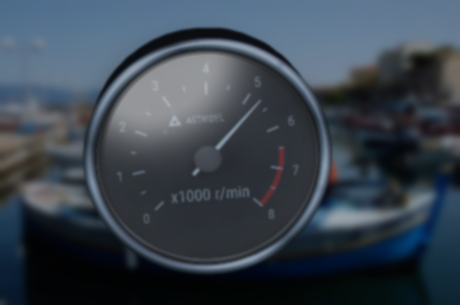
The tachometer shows **5250** rpm
